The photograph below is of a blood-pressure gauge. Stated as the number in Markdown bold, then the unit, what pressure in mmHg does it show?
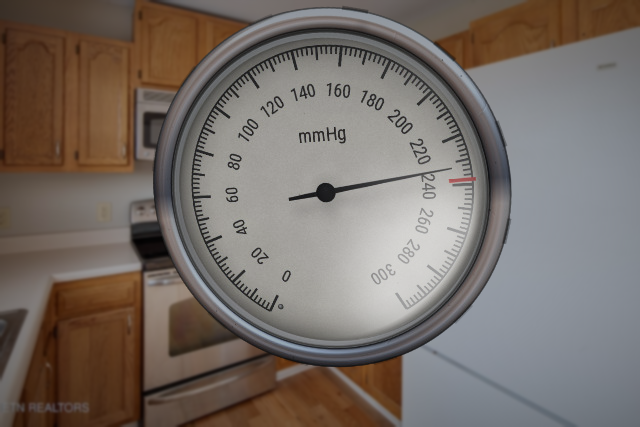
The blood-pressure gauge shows **232** mmHg
